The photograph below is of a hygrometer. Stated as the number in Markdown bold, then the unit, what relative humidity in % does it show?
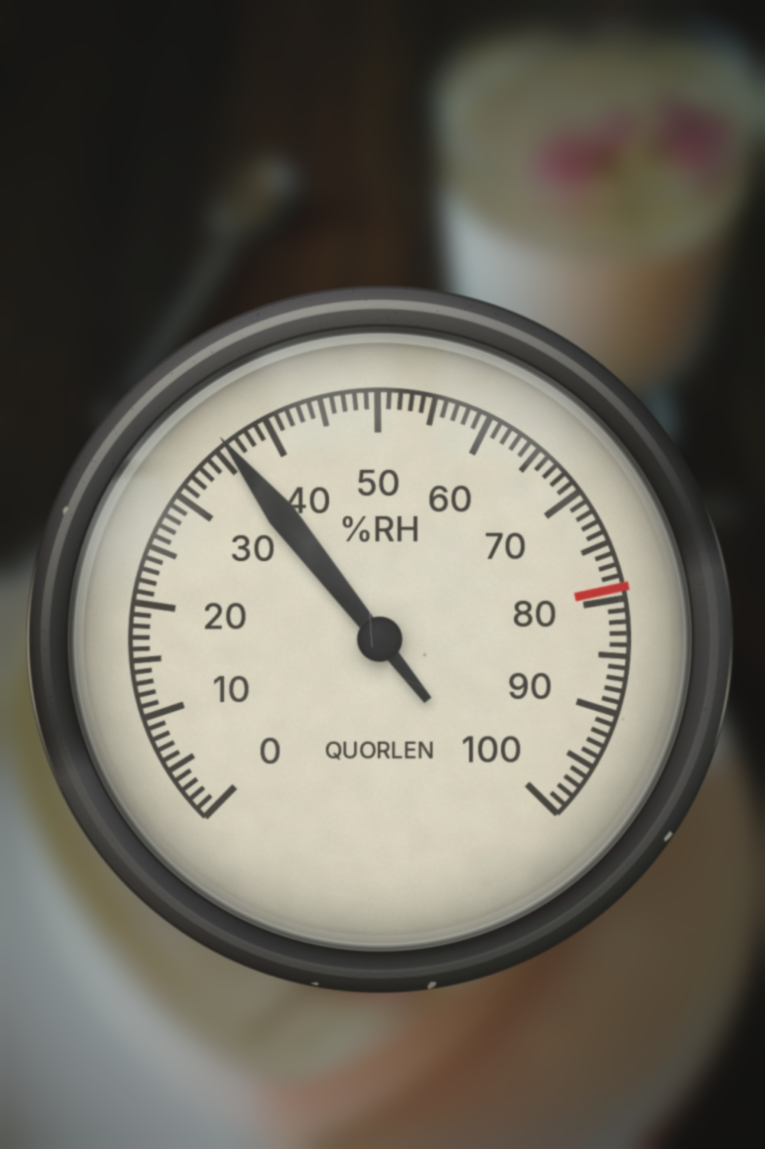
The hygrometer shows **36** %
